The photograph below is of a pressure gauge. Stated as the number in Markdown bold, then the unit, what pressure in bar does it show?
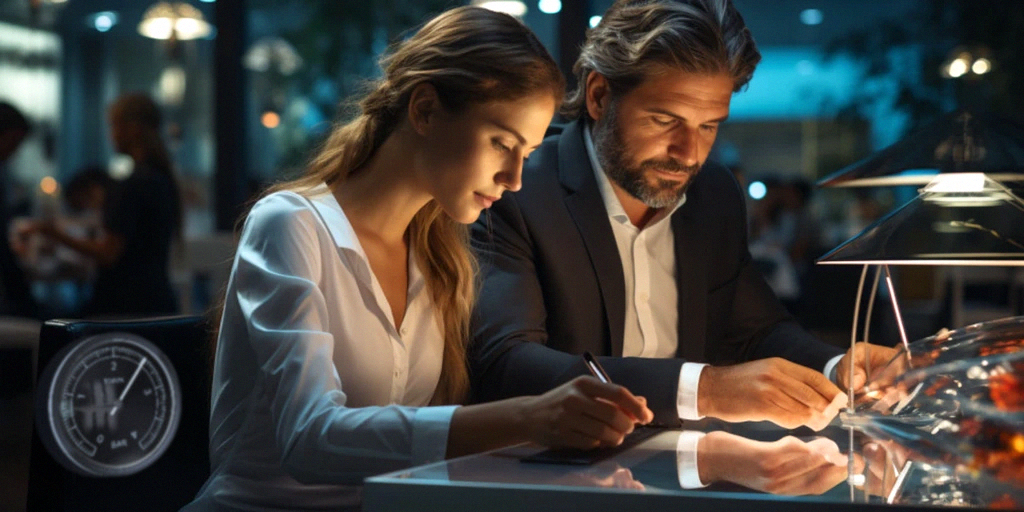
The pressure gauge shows **2.5** bar
